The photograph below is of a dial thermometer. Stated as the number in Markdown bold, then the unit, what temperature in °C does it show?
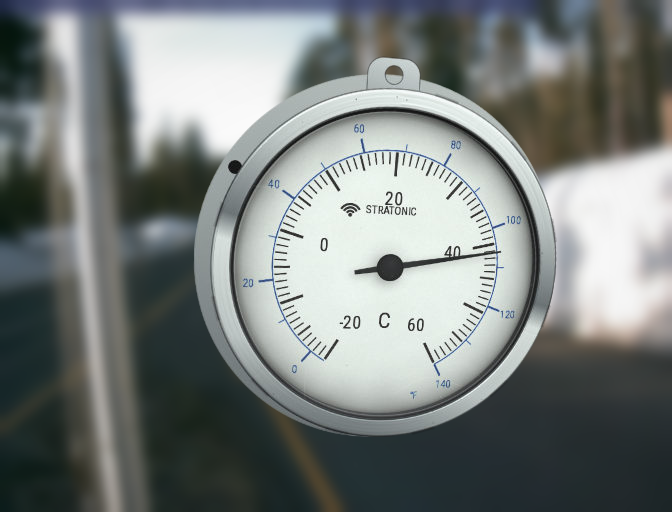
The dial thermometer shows **41** °C
